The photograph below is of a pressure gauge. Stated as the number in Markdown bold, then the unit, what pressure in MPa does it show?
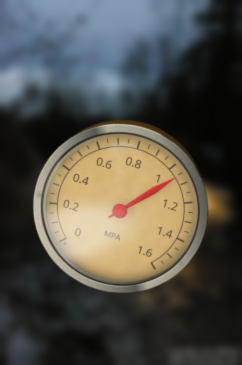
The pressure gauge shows **1.05** MPa
